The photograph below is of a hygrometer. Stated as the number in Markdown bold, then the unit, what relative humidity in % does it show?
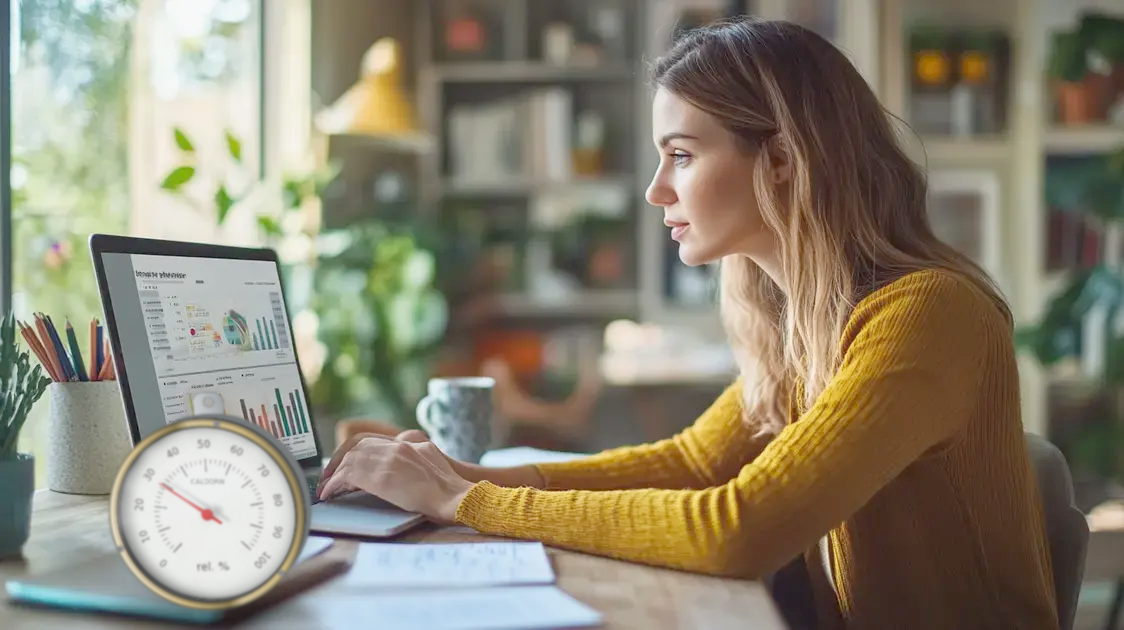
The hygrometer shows **30** %
